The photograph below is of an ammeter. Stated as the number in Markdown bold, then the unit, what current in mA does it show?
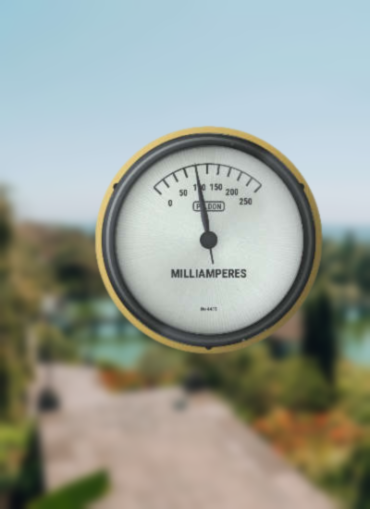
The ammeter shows **100** mA
